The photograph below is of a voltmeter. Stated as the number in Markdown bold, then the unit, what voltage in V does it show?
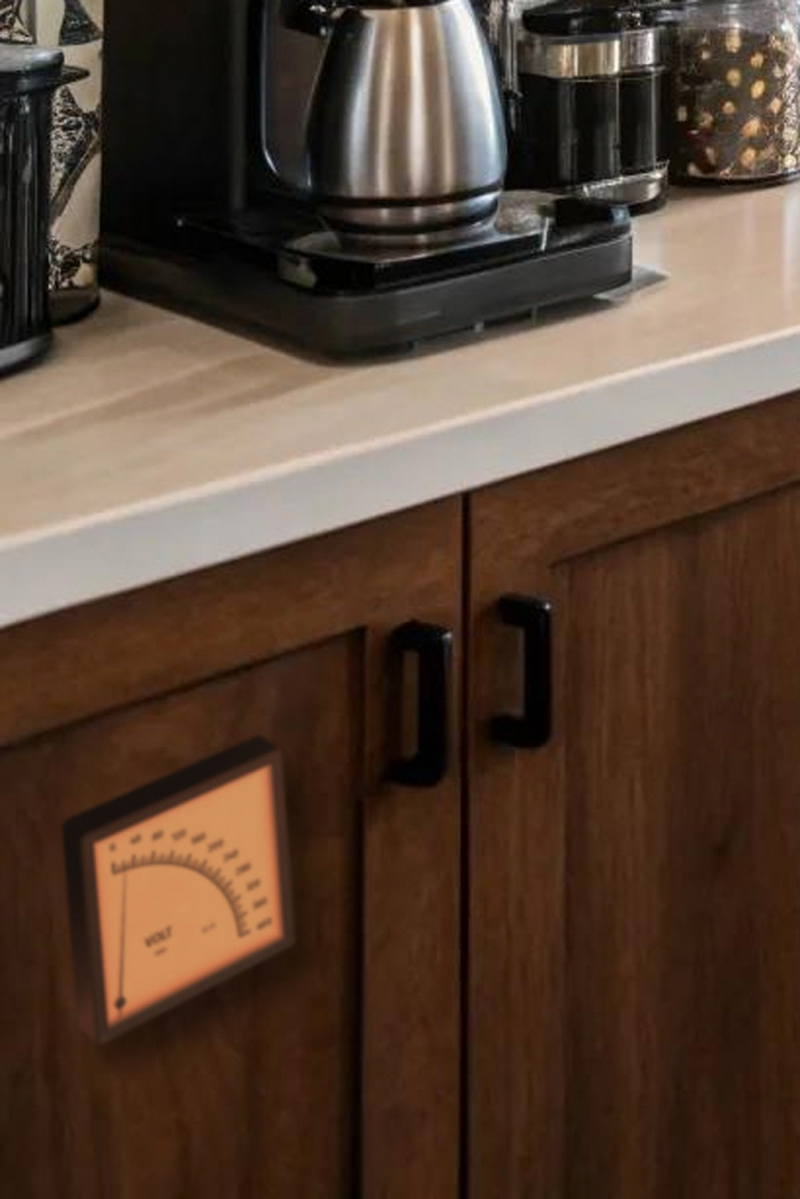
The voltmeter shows **20** V
